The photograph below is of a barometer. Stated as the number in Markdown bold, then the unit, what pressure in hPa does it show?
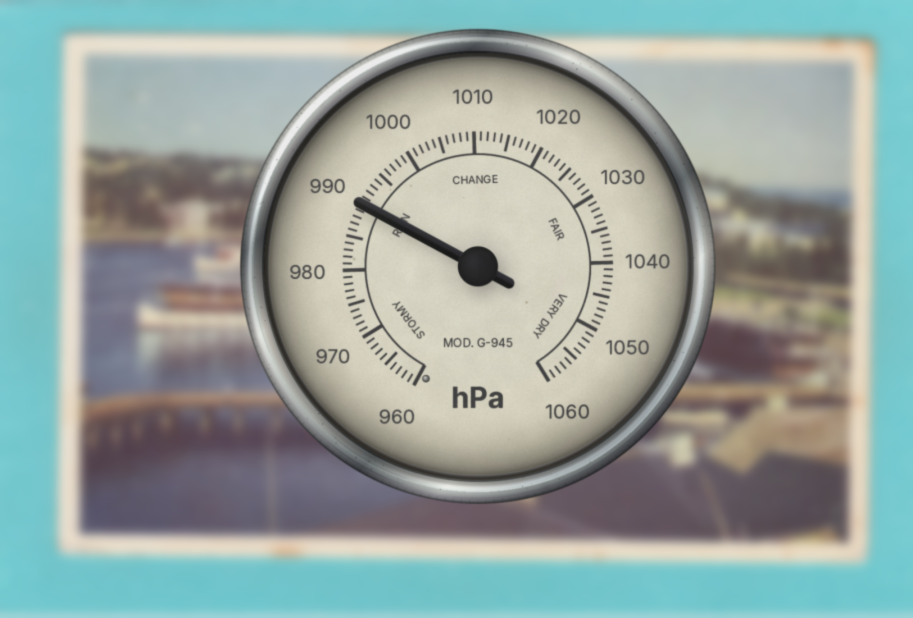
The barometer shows **990** hPa
